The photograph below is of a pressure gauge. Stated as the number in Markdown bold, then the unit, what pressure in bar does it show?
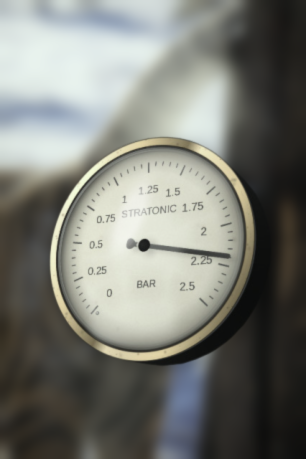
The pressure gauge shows **2.2** bar
